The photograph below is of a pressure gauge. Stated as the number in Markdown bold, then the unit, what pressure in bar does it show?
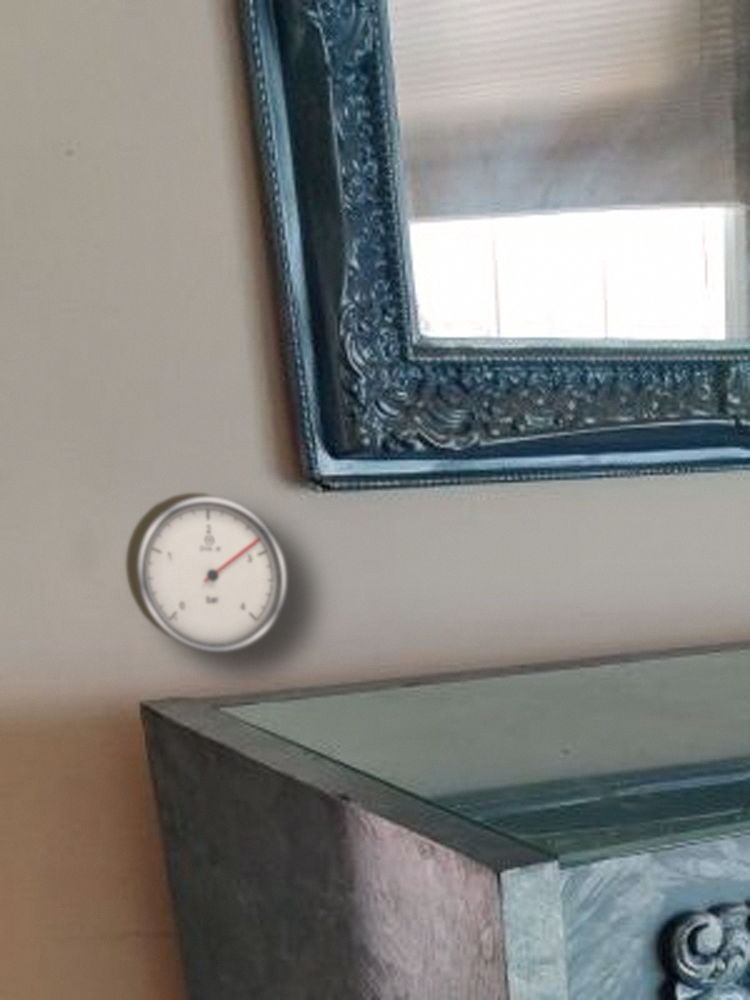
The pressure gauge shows **2.8** bar
